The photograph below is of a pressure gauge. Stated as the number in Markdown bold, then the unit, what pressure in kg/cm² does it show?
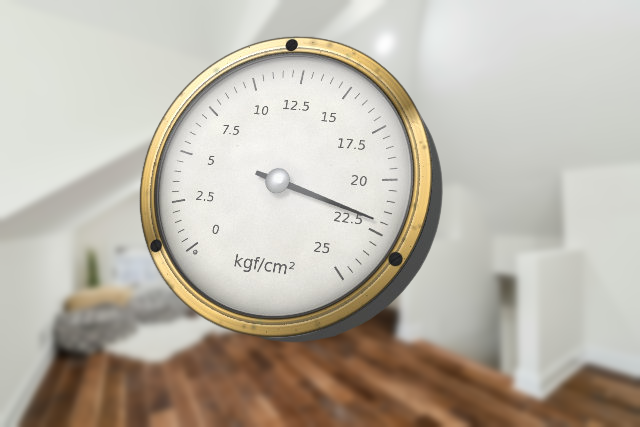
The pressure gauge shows **22** kg/cm²
